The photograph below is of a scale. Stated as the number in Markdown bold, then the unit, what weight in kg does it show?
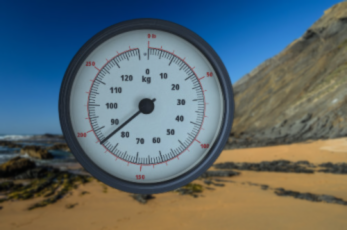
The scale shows **85** kg
